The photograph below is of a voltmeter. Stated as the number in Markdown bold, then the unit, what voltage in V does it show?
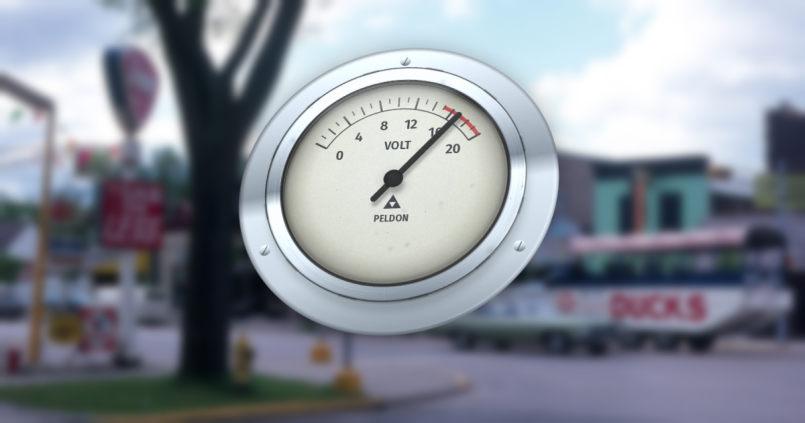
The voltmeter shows **17** V
